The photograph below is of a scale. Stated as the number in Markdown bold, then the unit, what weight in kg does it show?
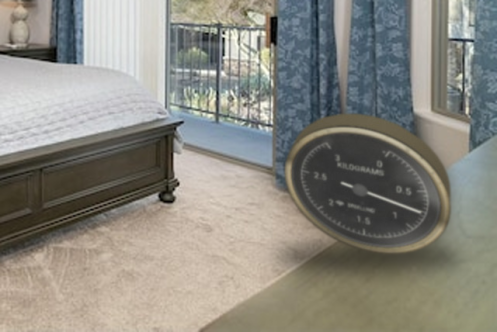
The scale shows **0.75** kg
